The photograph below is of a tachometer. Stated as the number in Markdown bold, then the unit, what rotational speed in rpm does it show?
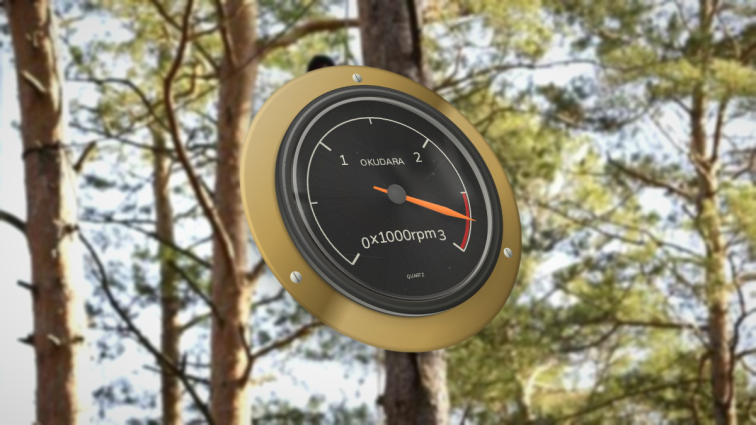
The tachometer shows **2750** rpm
